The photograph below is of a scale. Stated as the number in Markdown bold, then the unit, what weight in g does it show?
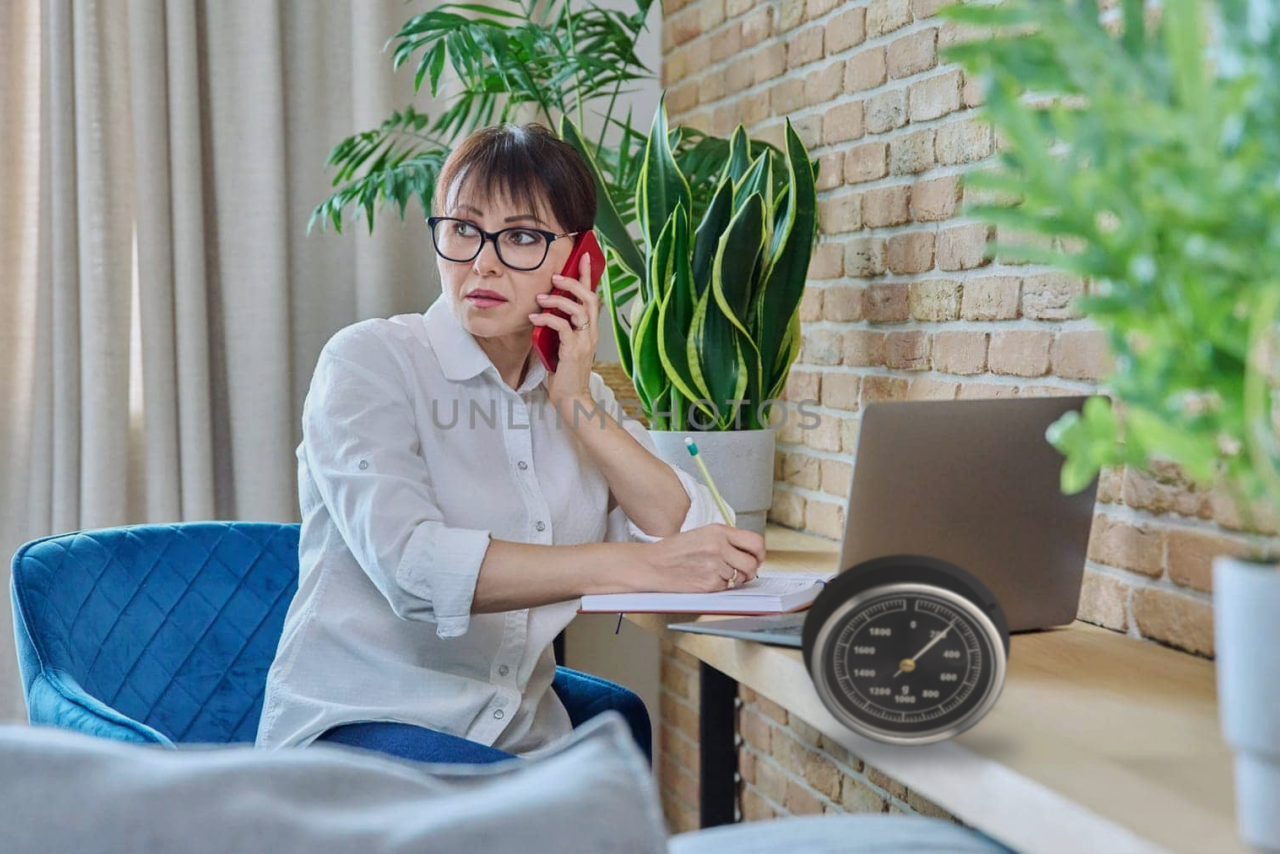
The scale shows **200** g
